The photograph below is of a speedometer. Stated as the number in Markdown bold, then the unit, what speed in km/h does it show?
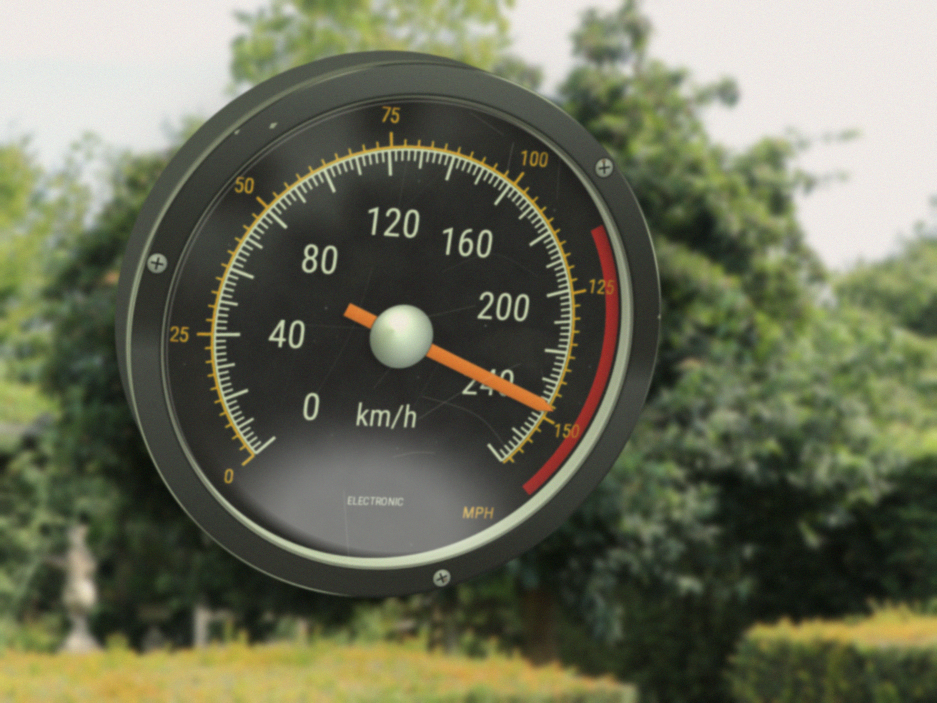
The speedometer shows **238** km/h
